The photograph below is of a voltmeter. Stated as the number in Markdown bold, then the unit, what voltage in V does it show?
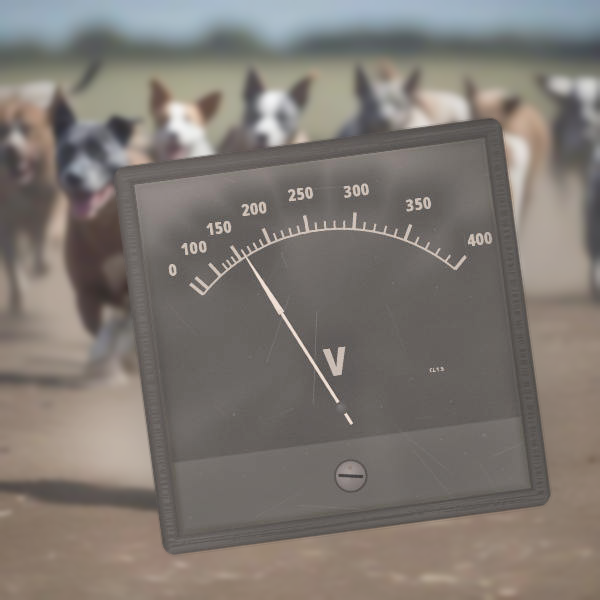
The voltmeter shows **160** V
